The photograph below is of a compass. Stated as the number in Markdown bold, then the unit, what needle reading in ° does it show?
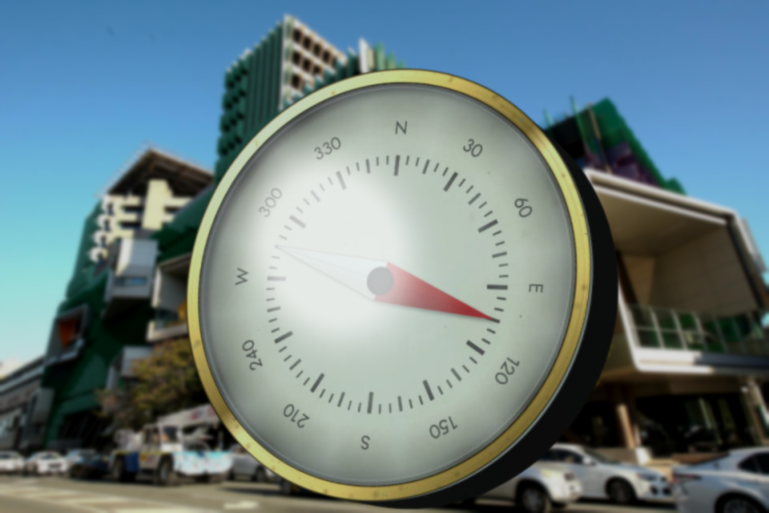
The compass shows **105** °
